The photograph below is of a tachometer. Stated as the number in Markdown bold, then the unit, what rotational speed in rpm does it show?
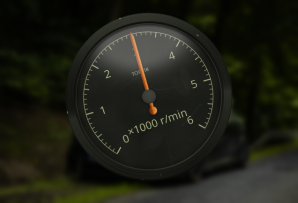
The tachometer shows **3000** rpm
